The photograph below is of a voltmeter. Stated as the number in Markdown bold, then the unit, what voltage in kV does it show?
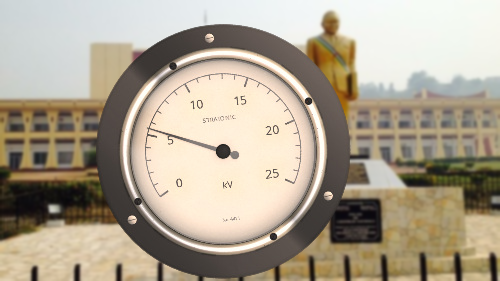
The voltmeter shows **5.5** kV
